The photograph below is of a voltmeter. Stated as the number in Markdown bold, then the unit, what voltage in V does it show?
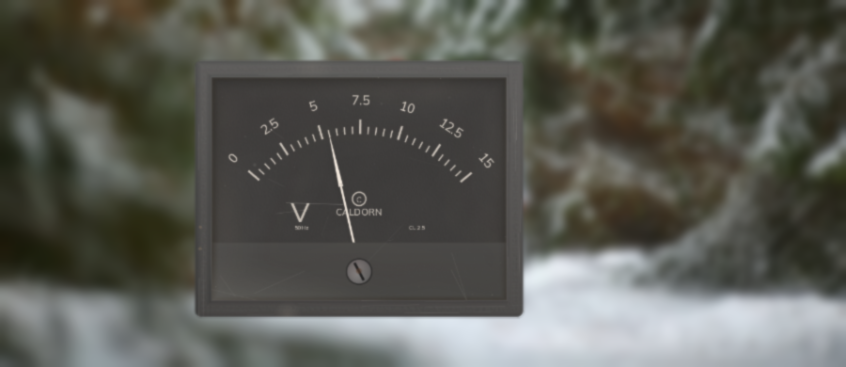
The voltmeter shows **5.5** V
